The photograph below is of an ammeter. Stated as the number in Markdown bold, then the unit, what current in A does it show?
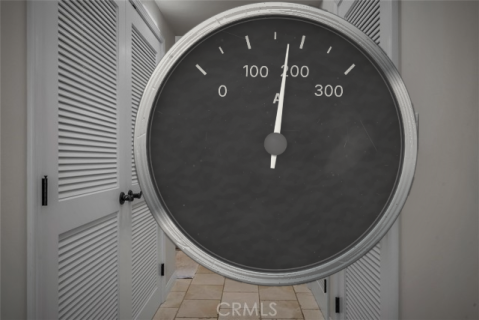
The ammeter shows **175** A
